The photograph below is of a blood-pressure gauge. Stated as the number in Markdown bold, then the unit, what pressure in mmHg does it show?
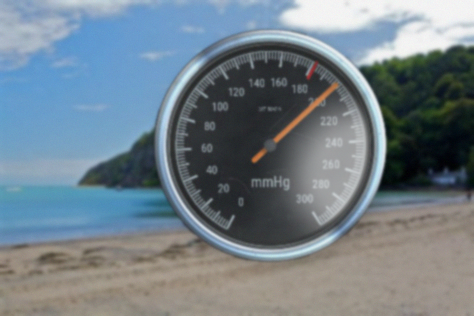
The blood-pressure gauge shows **200** mmHg
